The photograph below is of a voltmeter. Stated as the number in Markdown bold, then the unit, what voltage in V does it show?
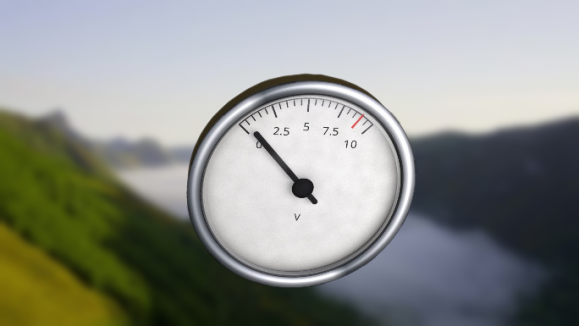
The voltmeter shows **0.5** V
